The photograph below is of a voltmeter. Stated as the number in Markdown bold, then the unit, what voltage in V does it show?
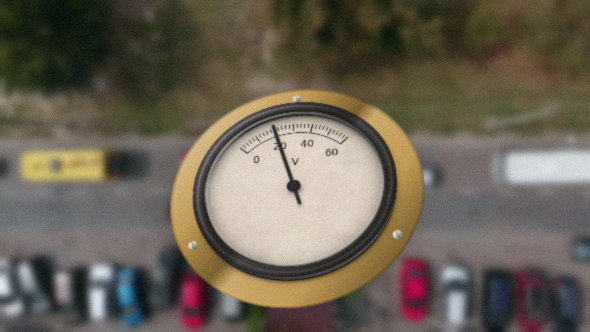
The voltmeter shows **20** V
